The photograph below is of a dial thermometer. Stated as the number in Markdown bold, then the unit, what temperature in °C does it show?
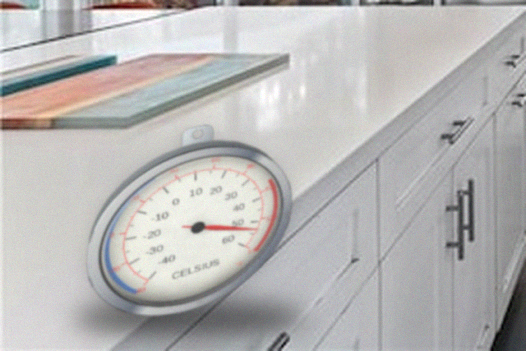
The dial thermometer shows **52.5** °C
